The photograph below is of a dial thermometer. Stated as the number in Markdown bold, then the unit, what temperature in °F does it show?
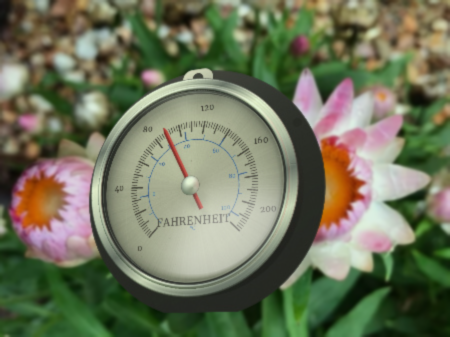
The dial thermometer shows **90** °F
